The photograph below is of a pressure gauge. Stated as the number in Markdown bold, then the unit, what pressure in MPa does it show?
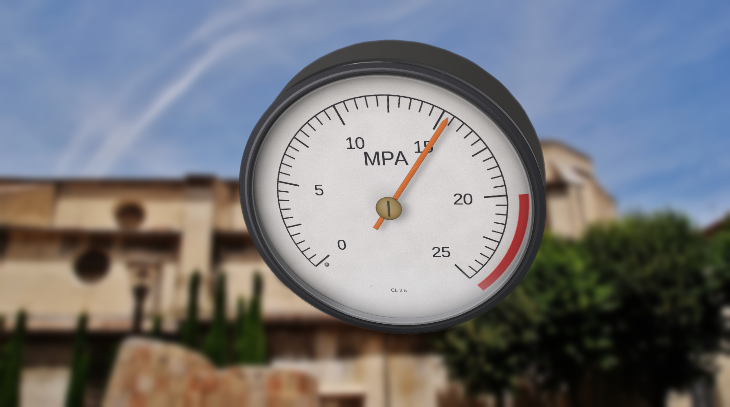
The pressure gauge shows **15.25** MPa
